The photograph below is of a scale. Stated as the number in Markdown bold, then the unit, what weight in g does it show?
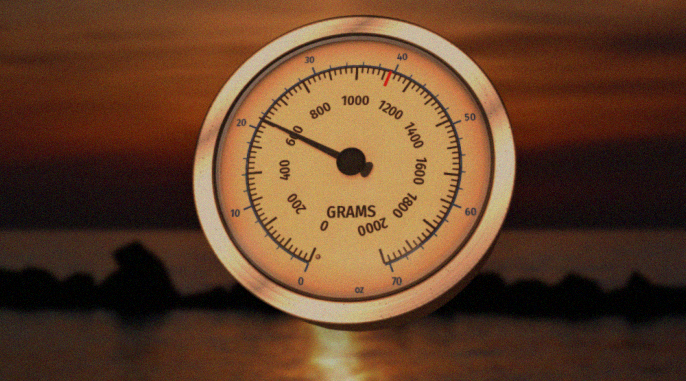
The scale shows **600** g
